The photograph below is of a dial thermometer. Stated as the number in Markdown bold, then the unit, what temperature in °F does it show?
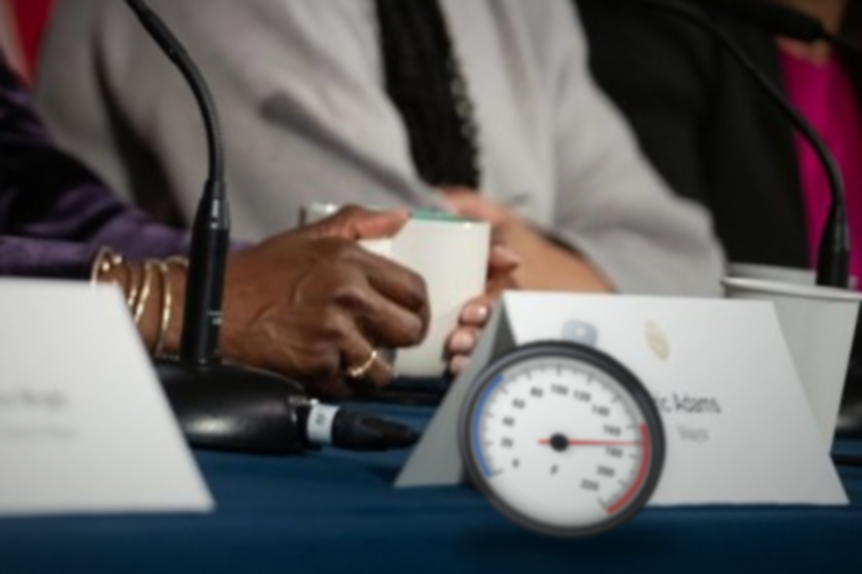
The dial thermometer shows **170** °F
